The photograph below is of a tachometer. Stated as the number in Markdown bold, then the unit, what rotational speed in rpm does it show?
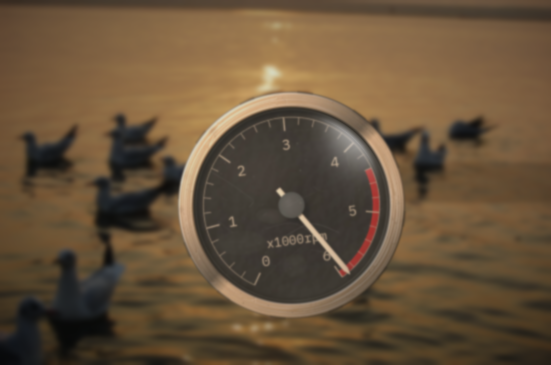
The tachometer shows **5900** rpm
